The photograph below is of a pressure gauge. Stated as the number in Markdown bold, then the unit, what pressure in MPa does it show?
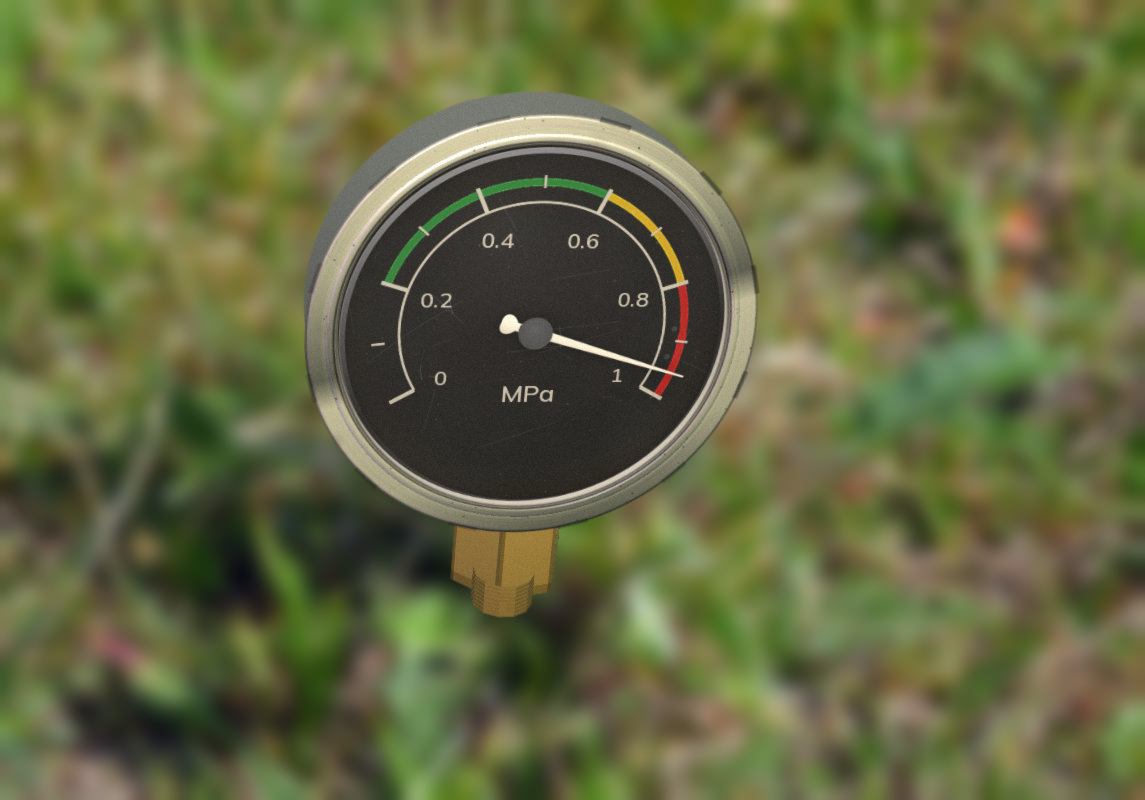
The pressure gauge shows **0.95** MPa
